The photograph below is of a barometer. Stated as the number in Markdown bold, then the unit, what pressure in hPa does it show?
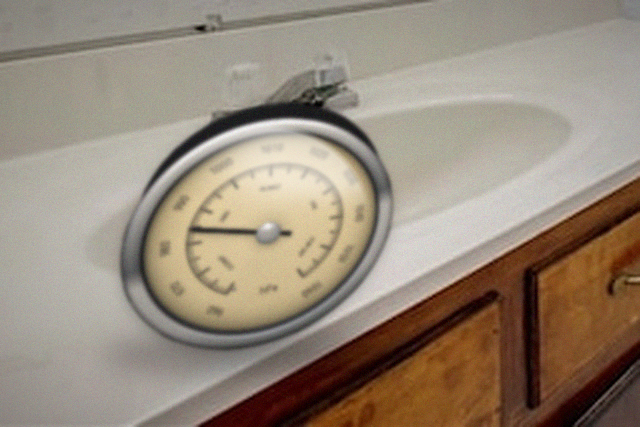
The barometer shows **985** hPa
